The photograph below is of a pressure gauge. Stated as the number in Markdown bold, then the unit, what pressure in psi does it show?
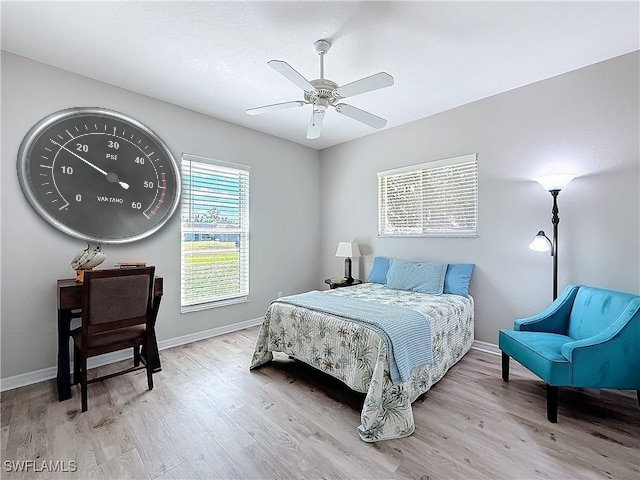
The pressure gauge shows **16** psi
